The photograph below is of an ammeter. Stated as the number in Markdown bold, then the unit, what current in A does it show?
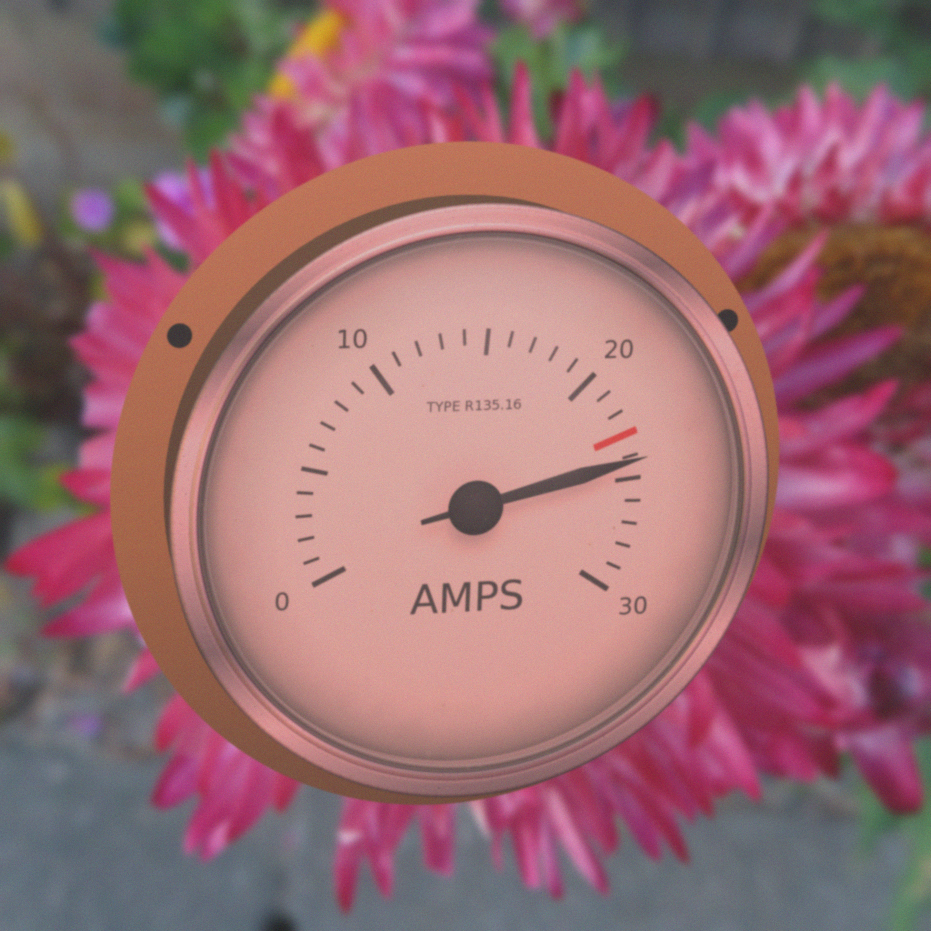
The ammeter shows **24** A
